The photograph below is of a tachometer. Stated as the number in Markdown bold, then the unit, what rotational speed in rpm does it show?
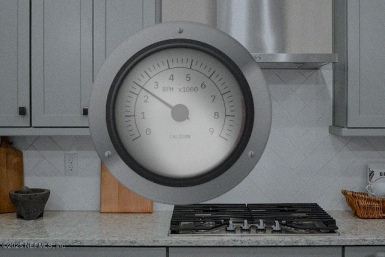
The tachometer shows **2400** rpm
